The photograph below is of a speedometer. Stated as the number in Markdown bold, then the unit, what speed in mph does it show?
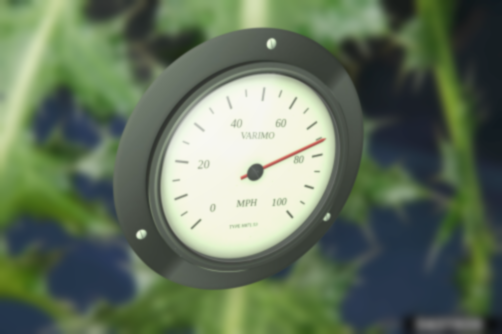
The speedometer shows **75** mph
